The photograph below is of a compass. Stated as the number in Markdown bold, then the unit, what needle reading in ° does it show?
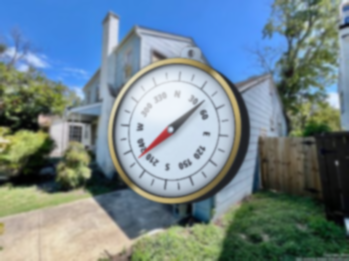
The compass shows **225** °
